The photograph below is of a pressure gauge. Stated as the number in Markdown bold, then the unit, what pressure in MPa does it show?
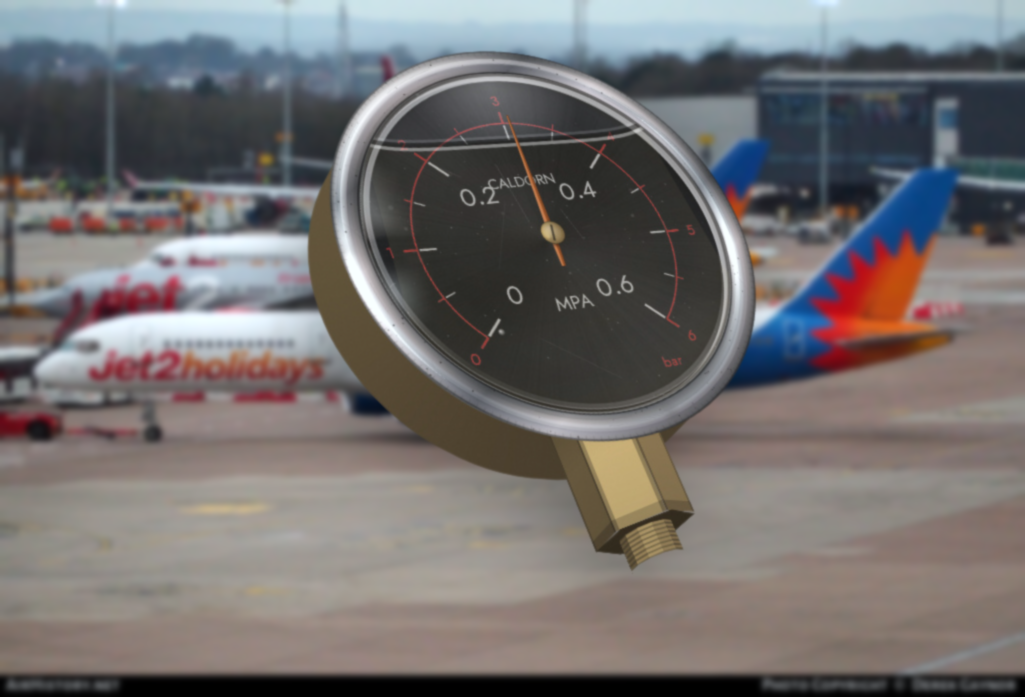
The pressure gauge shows **0.3** MPa
